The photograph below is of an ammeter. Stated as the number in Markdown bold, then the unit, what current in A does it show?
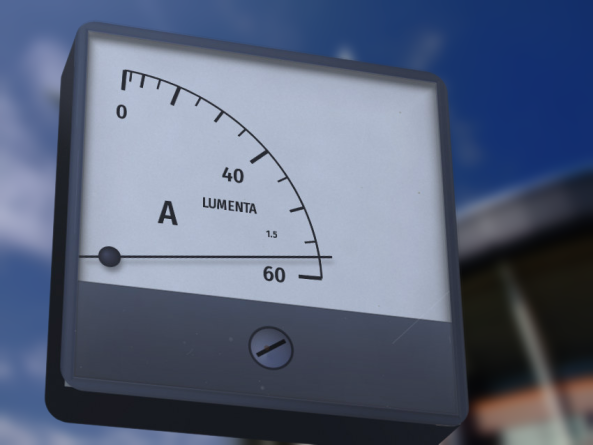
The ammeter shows **57.5** A
